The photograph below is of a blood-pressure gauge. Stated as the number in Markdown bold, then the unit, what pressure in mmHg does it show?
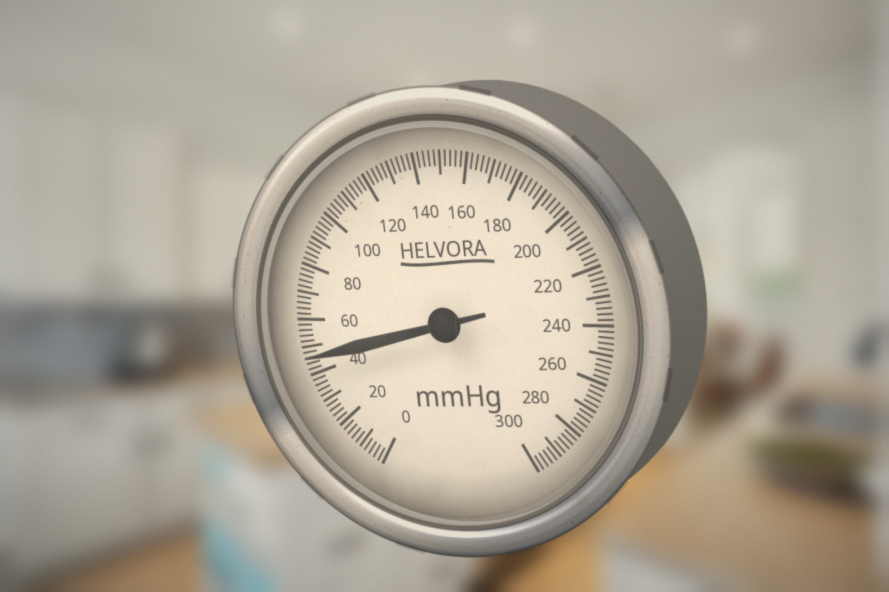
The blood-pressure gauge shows **46** mmHg
